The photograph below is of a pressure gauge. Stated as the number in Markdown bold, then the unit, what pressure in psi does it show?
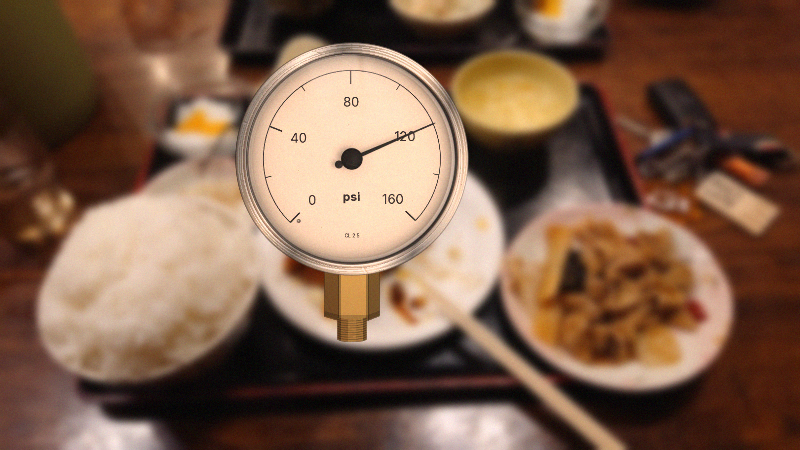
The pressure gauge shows **120** psi
